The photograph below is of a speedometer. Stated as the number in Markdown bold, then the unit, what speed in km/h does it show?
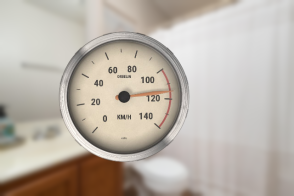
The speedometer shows **115** km/h
